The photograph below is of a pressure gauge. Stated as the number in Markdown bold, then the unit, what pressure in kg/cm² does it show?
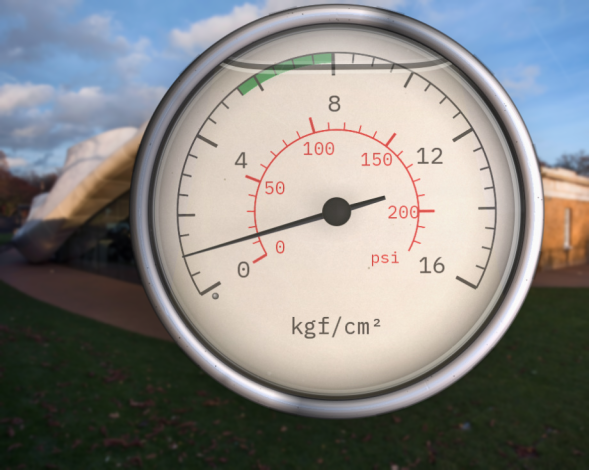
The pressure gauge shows **1** kg/cm²
